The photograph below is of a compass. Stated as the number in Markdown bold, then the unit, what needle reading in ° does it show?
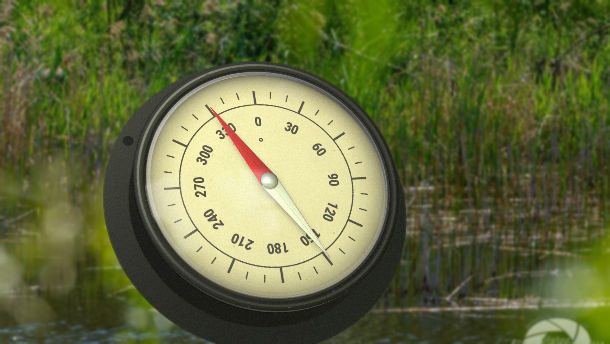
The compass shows **330** °
